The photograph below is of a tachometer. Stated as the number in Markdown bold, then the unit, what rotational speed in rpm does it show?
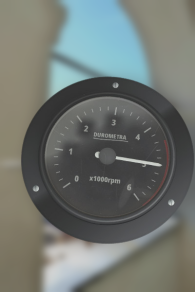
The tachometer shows **5000** rpm
